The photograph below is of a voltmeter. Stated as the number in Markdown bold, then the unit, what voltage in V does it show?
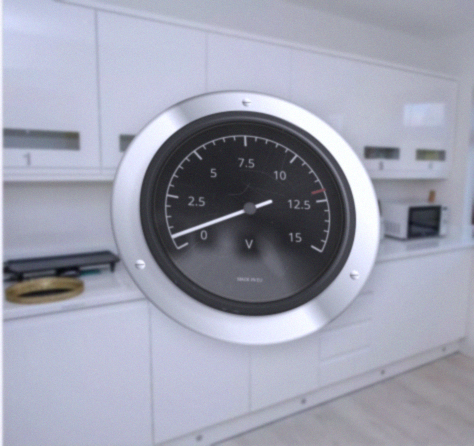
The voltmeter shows **0.5** V
